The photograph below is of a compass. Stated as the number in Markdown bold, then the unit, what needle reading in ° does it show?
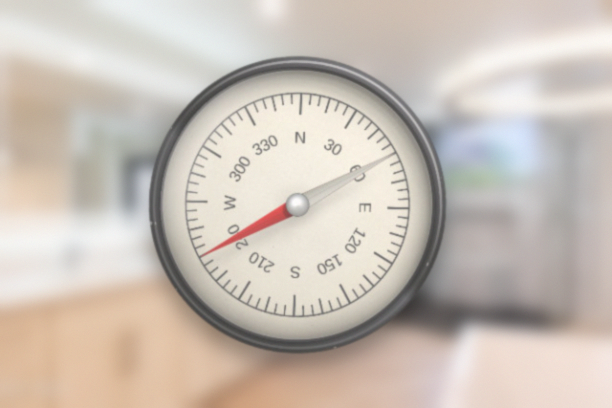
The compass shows **240** °
